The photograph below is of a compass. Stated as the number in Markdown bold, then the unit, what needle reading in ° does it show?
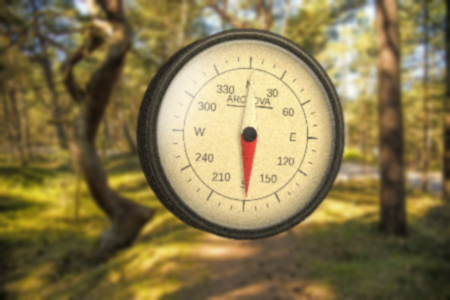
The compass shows **180** °
